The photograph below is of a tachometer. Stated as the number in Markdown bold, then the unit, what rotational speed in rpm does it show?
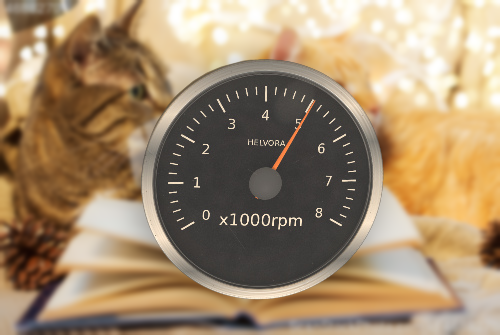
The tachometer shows **5000** rpm
